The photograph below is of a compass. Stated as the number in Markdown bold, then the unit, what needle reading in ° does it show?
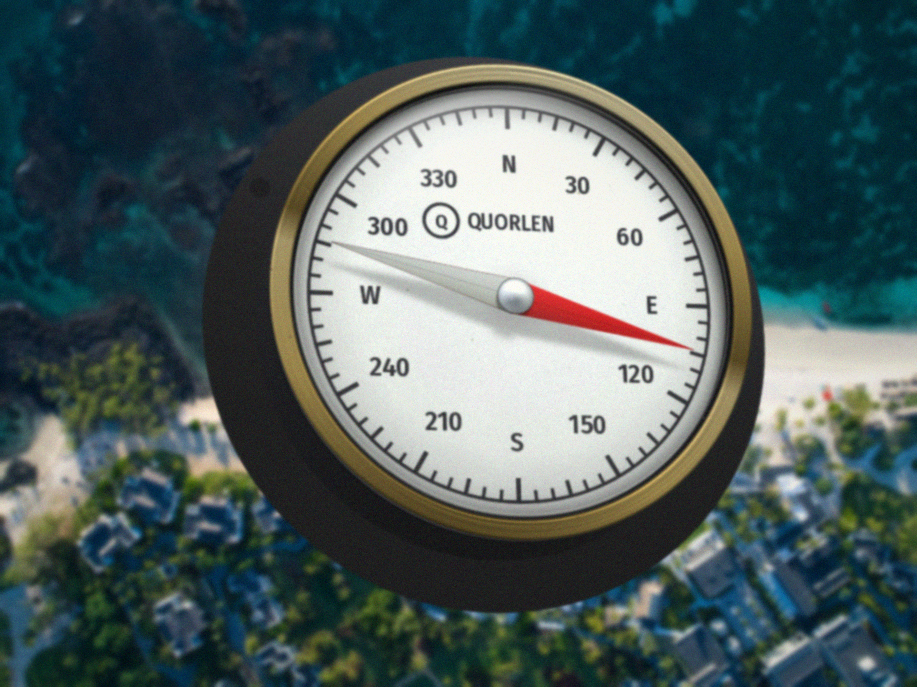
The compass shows **105** °
